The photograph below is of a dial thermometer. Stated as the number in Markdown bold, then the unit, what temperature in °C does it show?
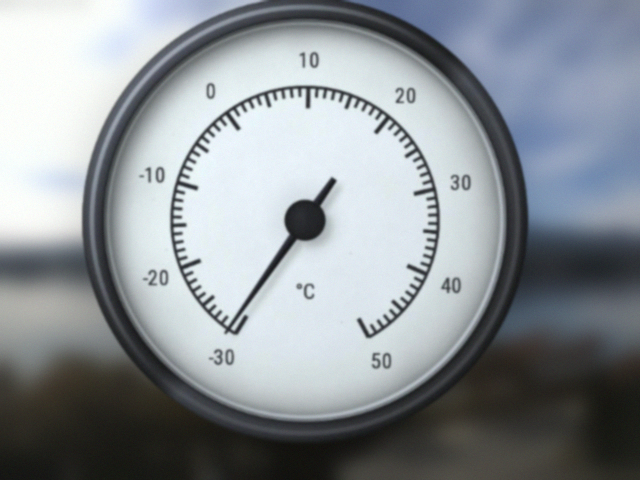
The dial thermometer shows **-29** °C
